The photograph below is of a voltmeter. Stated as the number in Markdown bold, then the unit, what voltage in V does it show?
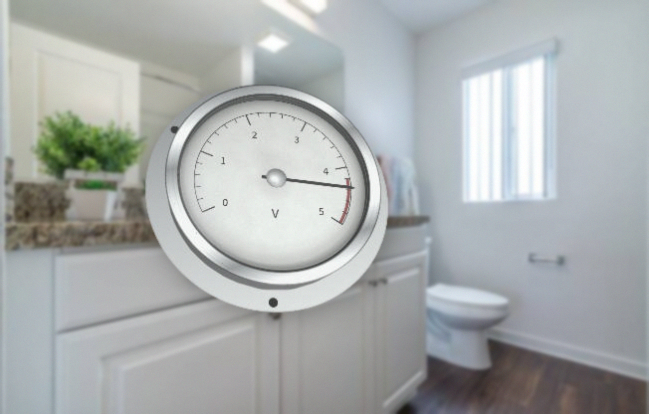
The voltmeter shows **4.4** V
